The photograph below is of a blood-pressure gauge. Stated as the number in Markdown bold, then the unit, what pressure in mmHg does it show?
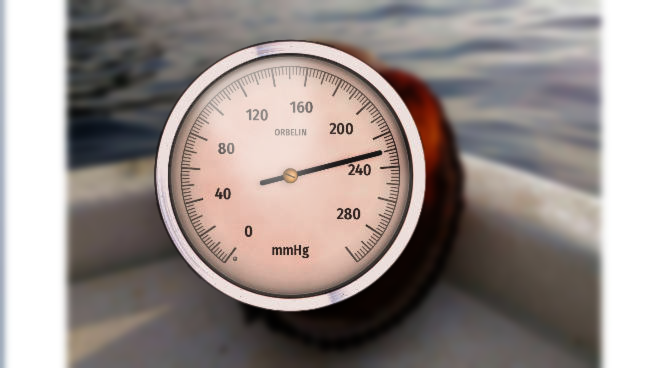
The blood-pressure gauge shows **230** mmHg
